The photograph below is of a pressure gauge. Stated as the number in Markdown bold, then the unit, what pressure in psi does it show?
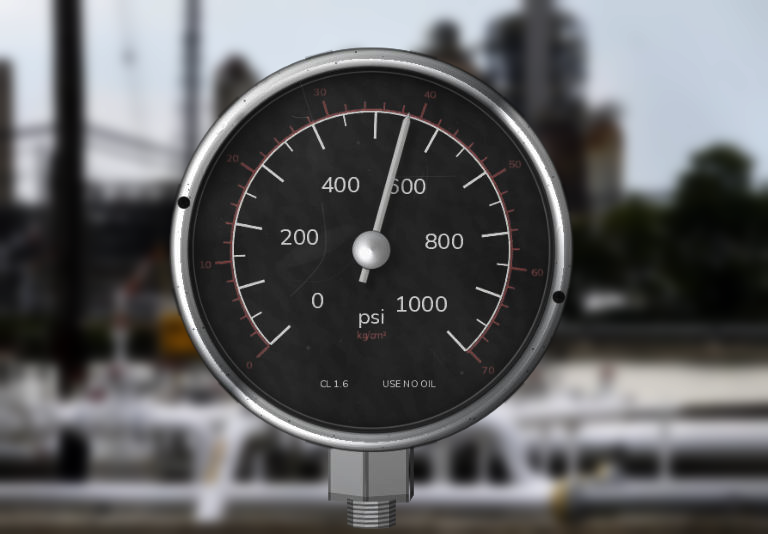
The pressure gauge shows **550** psi
